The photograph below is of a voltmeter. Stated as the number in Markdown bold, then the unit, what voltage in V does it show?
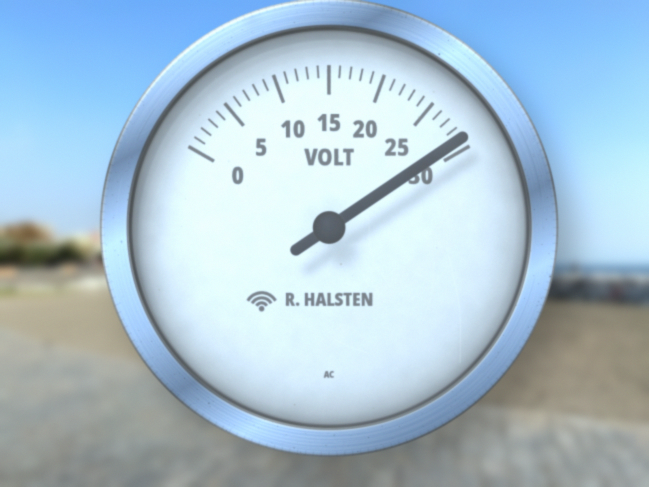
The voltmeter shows **29** V
